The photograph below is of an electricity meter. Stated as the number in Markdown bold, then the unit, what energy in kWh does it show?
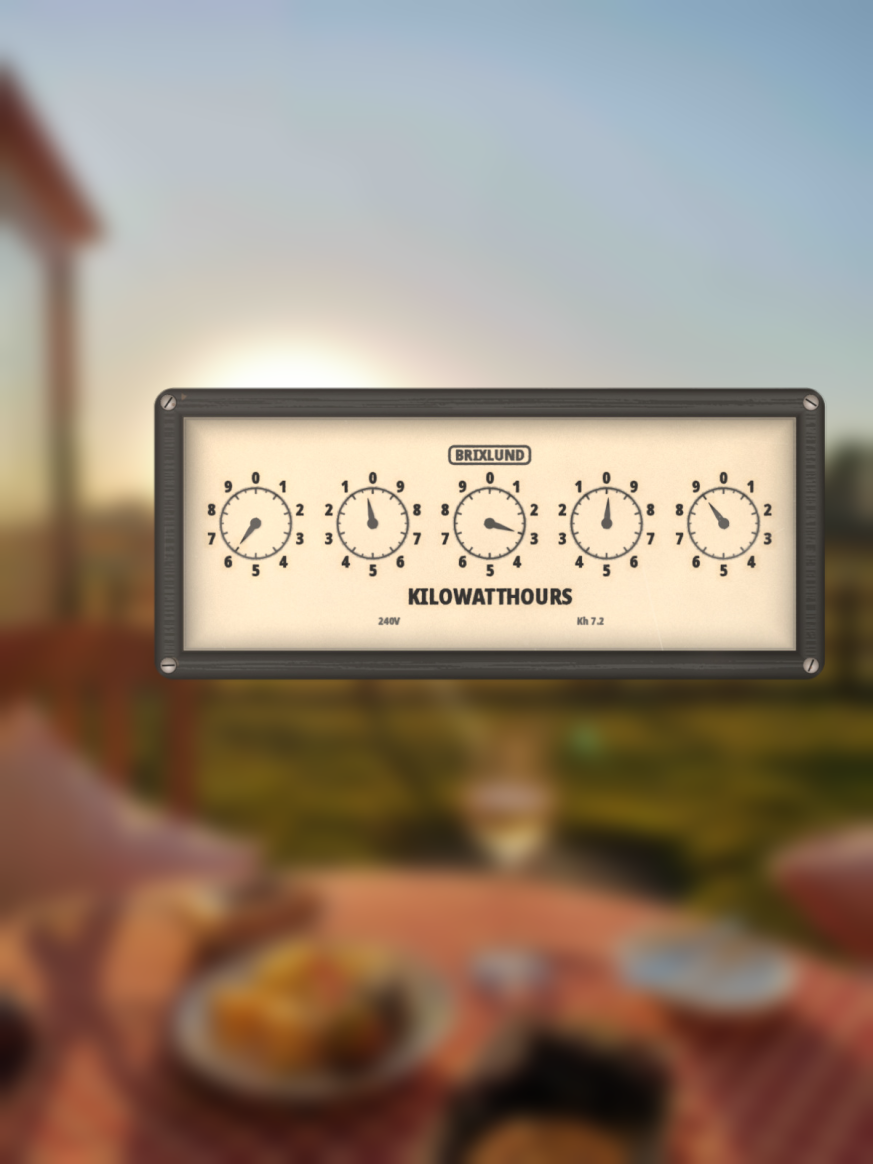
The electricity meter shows **60299** kWh
